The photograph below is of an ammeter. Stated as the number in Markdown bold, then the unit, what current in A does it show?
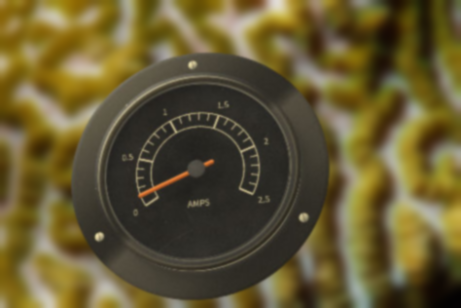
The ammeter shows **0.1** A
